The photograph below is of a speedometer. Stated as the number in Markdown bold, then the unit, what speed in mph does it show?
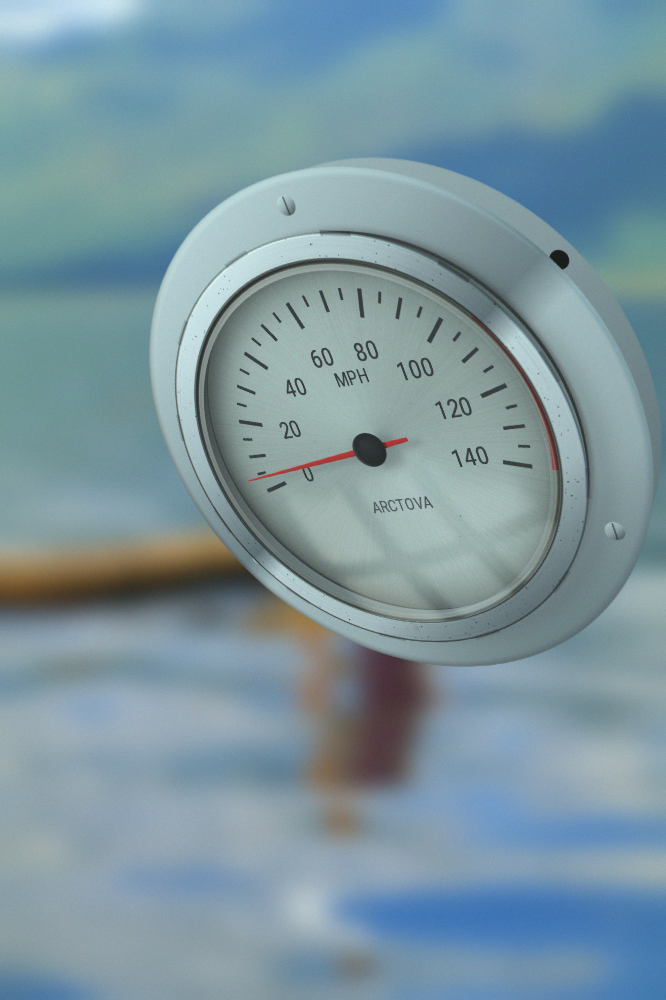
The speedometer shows **5** mph
